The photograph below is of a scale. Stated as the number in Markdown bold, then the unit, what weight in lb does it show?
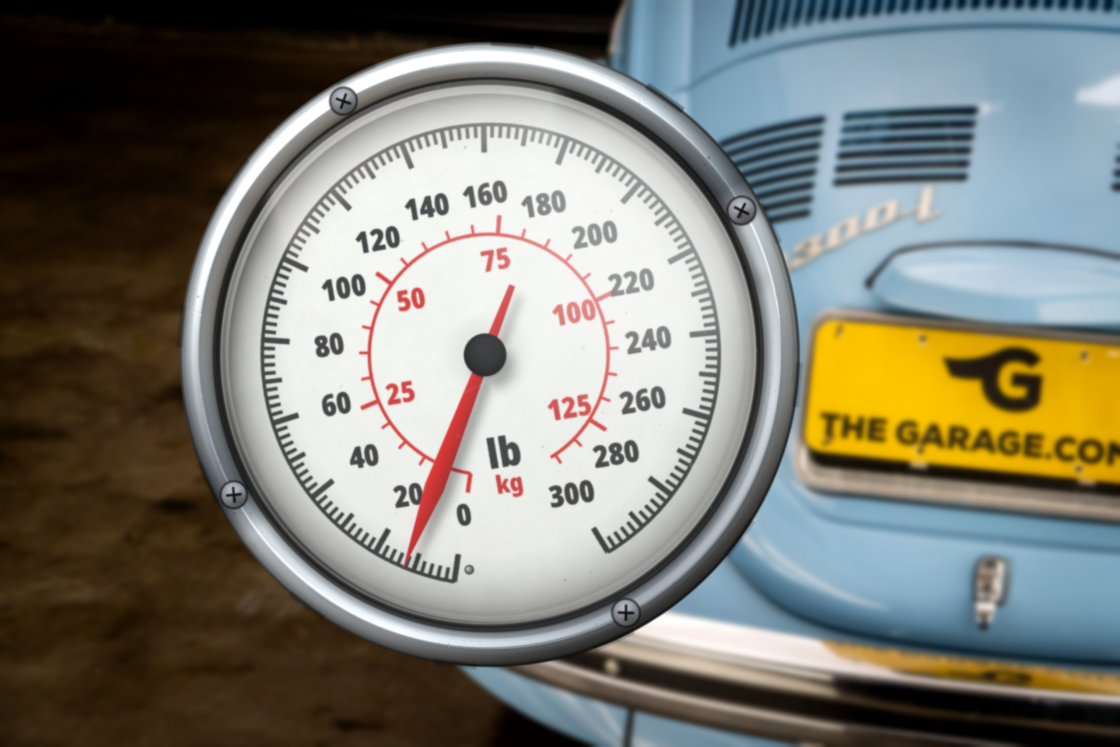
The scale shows **12** lb
